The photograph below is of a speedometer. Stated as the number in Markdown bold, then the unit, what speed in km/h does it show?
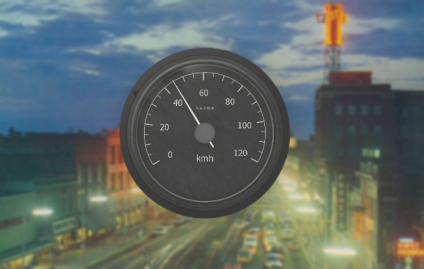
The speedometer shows **45** km/h
